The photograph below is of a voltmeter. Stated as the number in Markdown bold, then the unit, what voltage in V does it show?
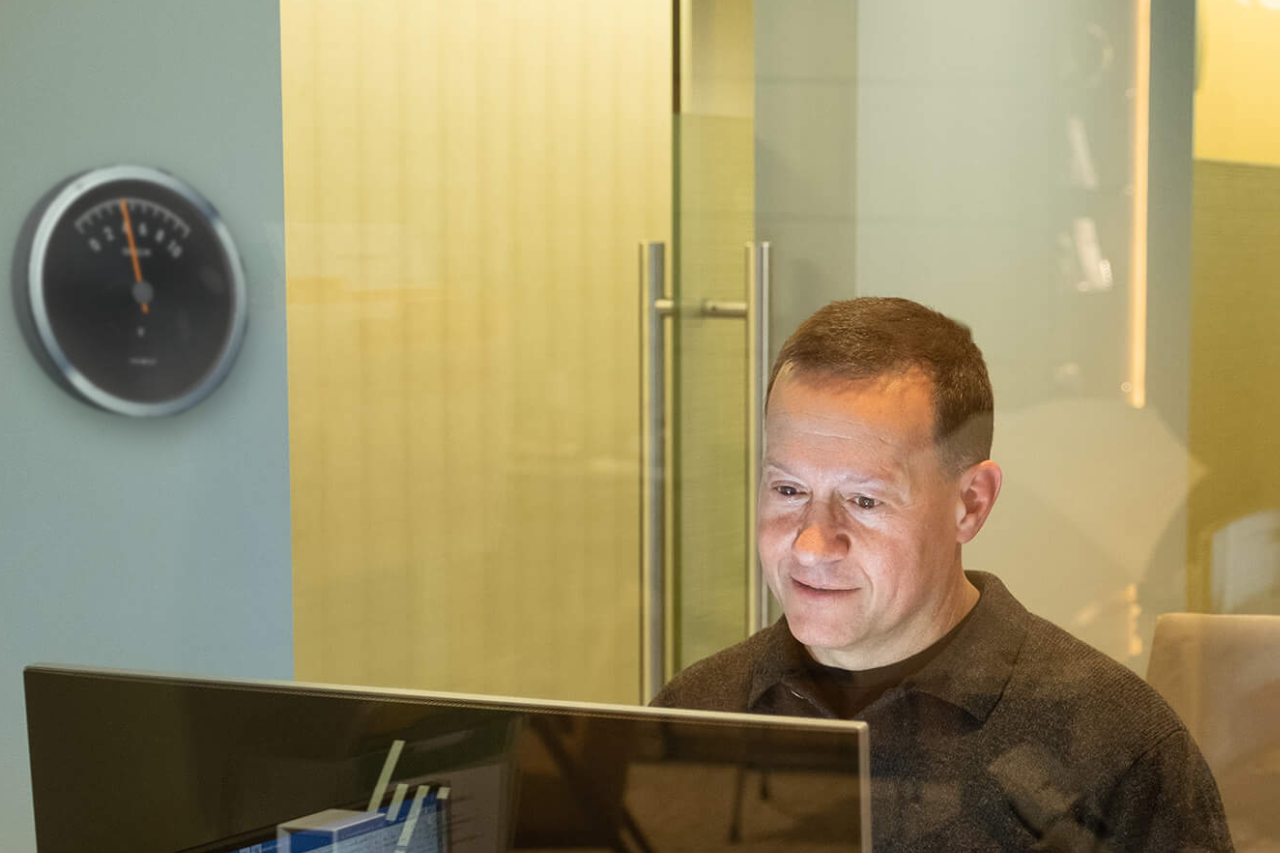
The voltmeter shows **4** V
